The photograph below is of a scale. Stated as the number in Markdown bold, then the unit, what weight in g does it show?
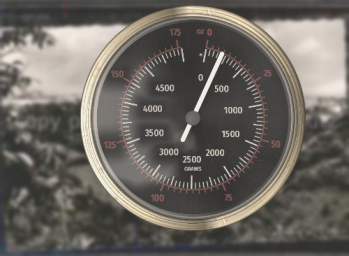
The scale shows **200** g
